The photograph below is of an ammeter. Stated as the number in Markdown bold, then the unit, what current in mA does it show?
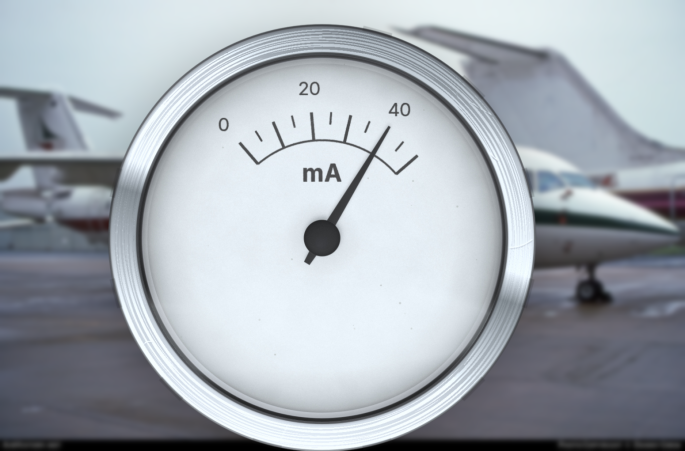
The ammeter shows **40** mA
